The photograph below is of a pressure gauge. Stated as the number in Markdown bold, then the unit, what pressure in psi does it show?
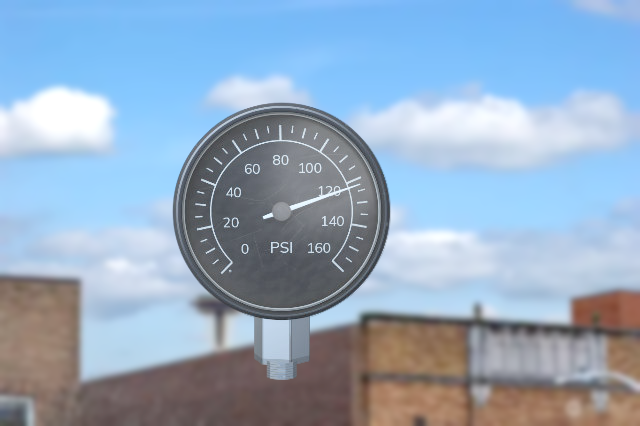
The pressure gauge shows **122.5** psi
